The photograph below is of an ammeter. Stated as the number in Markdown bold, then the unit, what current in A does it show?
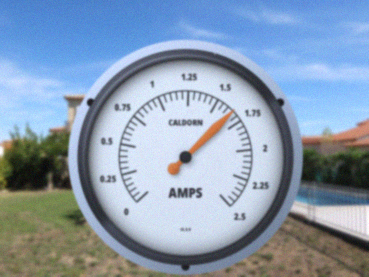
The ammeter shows **1.65** A
